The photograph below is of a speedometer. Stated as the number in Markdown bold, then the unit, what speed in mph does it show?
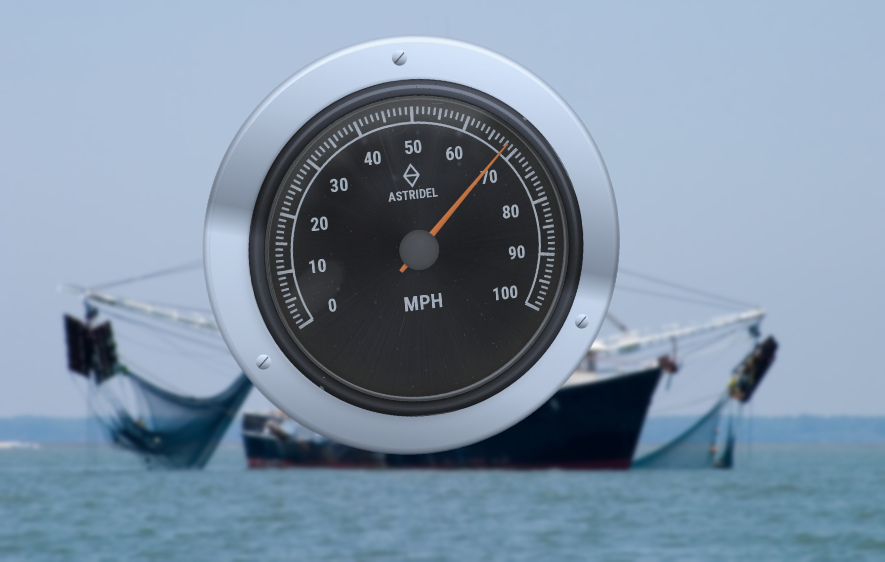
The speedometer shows **68** mph
